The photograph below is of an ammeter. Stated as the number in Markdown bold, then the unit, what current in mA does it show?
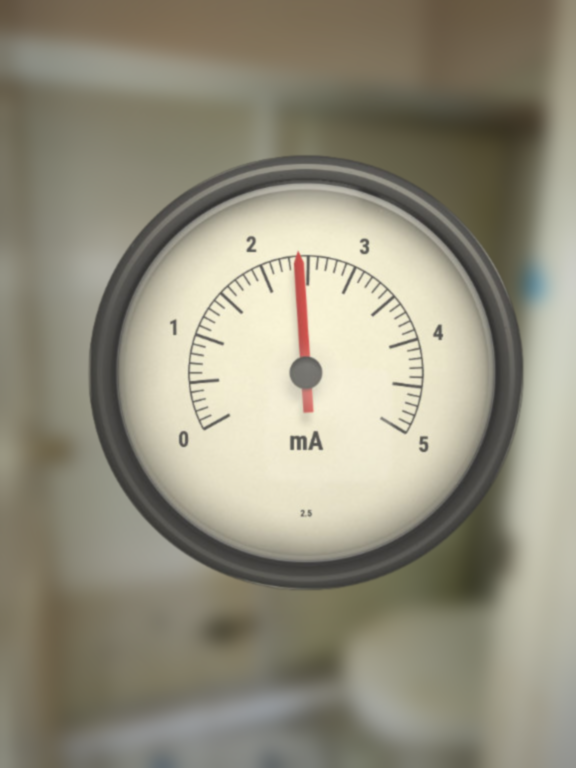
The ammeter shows **2.4** mA
